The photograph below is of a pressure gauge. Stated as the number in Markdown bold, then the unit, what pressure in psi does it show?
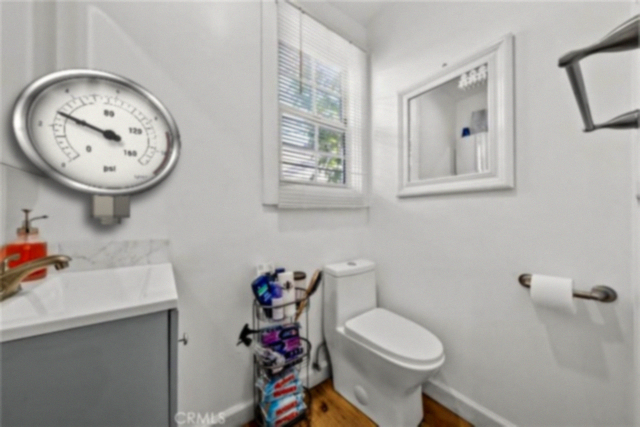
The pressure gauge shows **40** psi
